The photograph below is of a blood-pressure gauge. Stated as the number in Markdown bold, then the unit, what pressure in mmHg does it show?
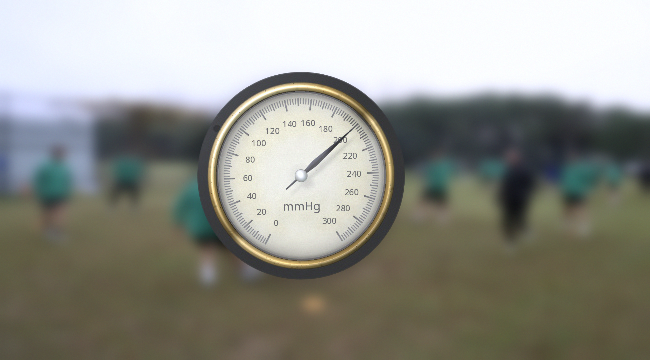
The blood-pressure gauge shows **200** mmHg
